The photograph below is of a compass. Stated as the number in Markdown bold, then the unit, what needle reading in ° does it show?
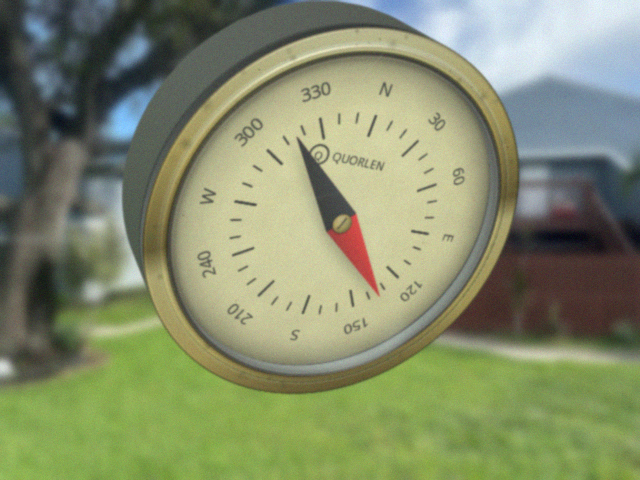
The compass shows **135** °
